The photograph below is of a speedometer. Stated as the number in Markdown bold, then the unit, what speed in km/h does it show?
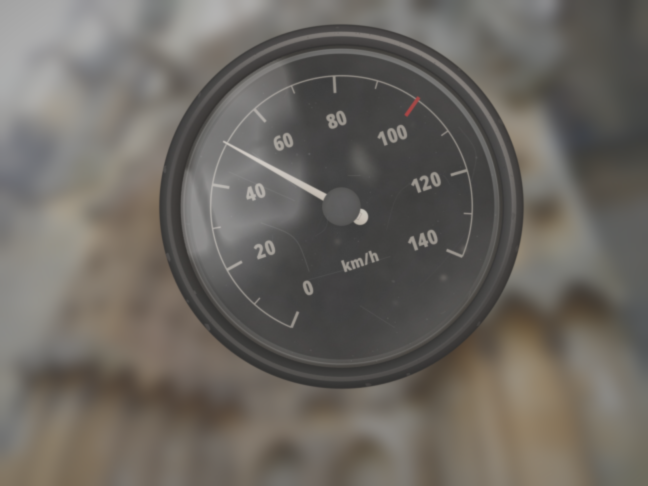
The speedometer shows **50** km/h
